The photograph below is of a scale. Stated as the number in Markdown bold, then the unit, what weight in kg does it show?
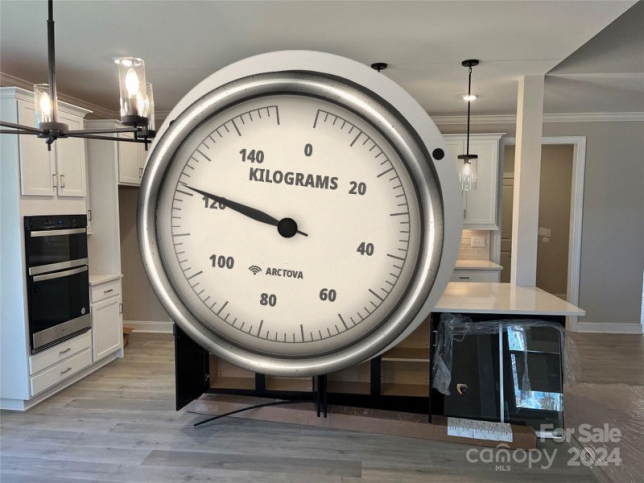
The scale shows **122** kg
